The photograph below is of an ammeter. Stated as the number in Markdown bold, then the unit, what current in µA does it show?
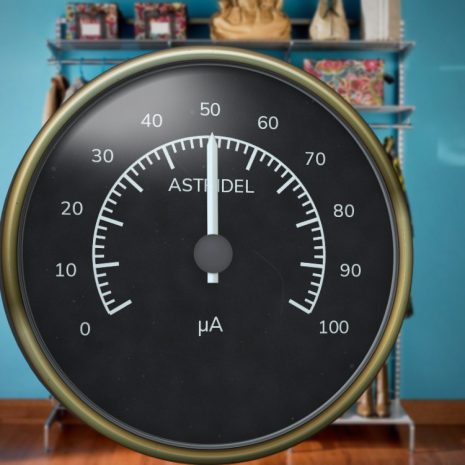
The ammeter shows **50** µA
